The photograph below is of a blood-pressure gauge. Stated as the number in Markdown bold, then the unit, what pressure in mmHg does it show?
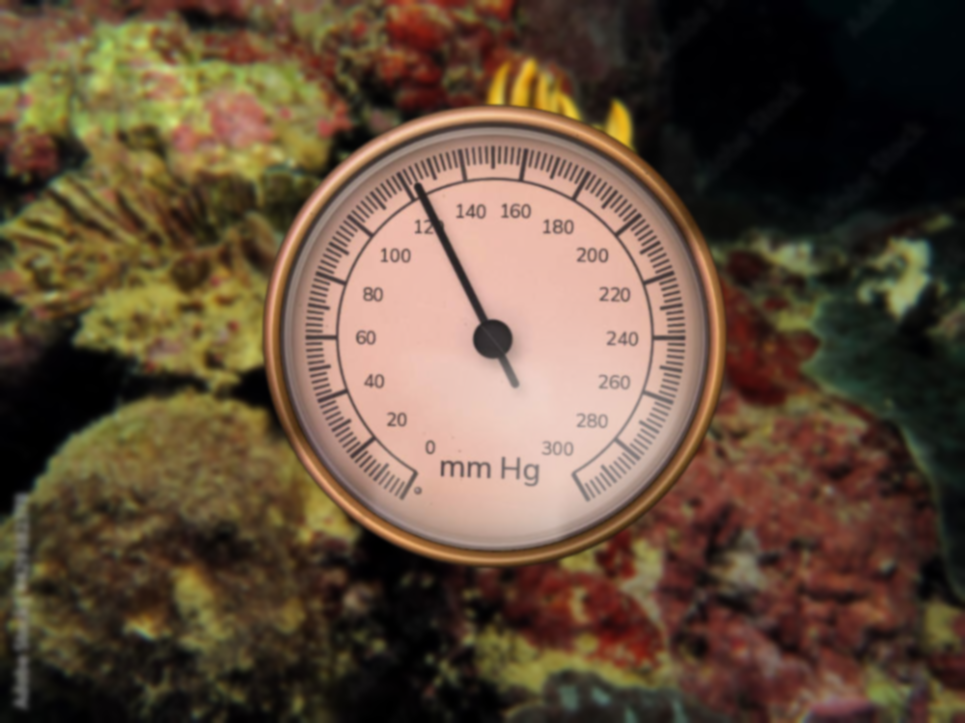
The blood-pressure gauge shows **124** mmHg
